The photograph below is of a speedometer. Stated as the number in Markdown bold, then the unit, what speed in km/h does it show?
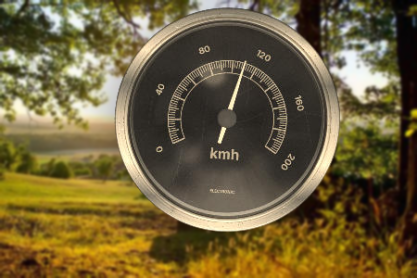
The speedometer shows **110** km/h
